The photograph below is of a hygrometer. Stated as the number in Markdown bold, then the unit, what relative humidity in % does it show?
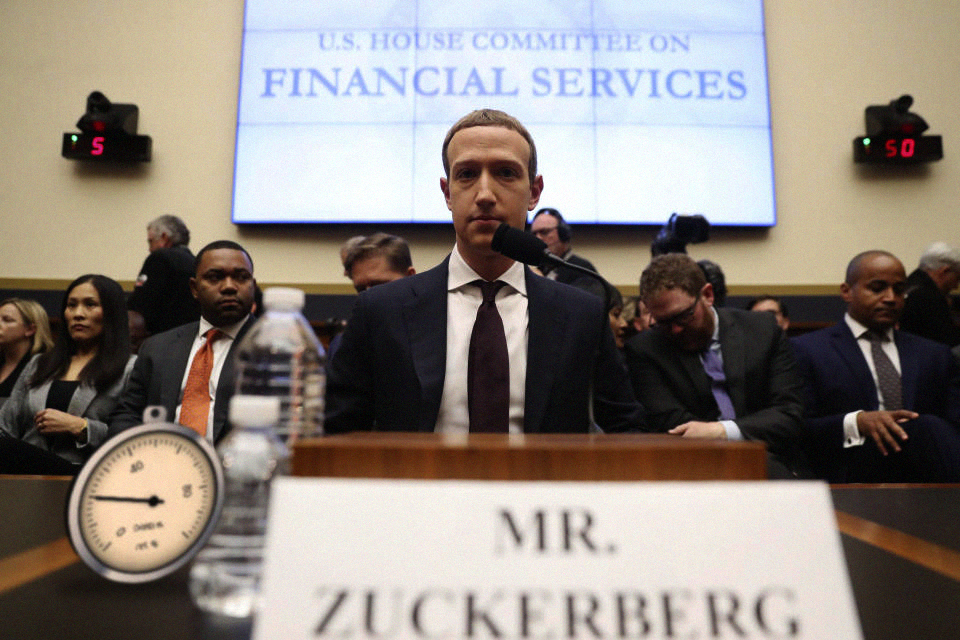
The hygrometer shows **20** %
